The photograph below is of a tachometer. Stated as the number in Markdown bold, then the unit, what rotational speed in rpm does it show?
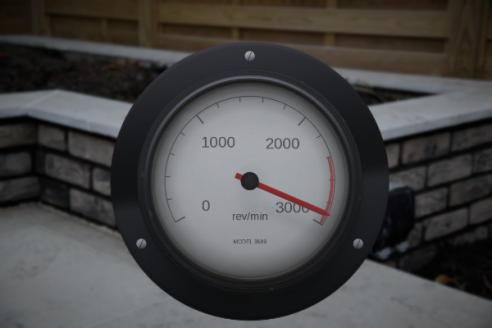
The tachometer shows **2900** rpm
